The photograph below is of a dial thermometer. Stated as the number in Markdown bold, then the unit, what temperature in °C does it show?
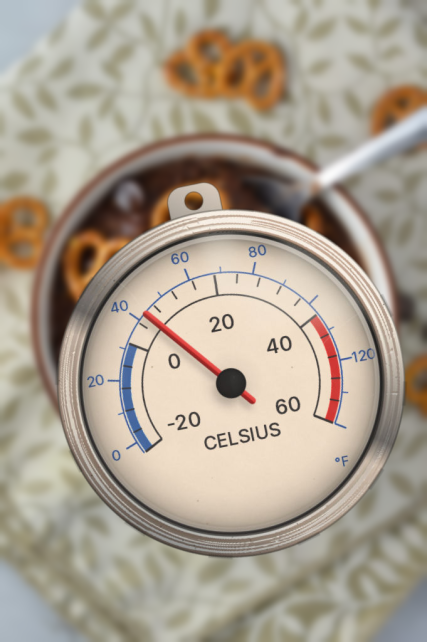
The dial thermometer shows **6** °C
